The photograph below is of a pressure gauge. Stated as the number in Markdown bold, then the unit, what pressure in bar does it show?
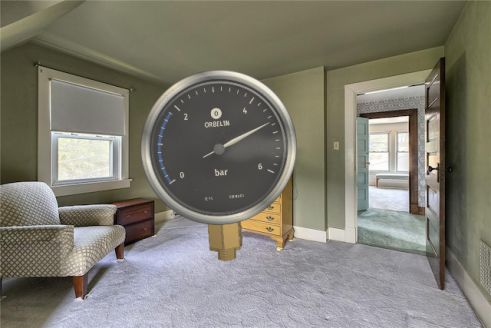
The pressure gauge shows **4.7** bar
